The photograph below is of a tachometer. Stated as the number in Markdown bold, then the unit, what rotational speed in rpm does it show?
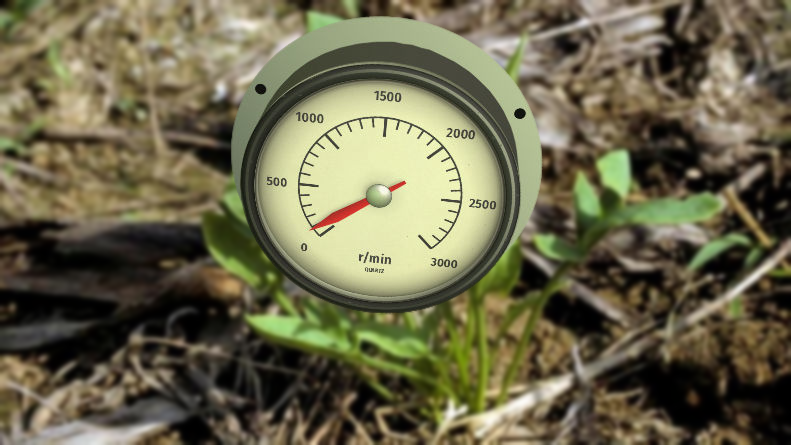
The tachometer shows **100** rpm
